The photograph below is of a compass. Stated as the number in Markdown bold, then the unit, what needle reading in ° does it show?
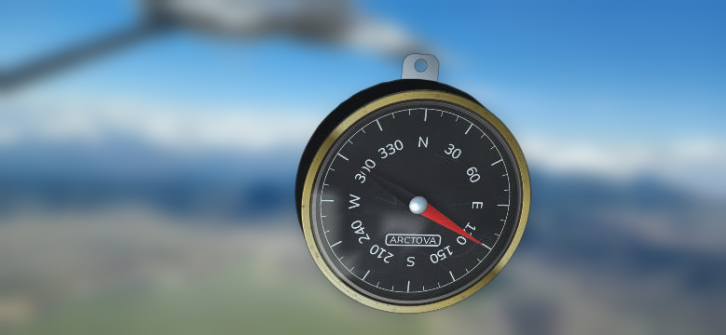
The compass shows **120** °
